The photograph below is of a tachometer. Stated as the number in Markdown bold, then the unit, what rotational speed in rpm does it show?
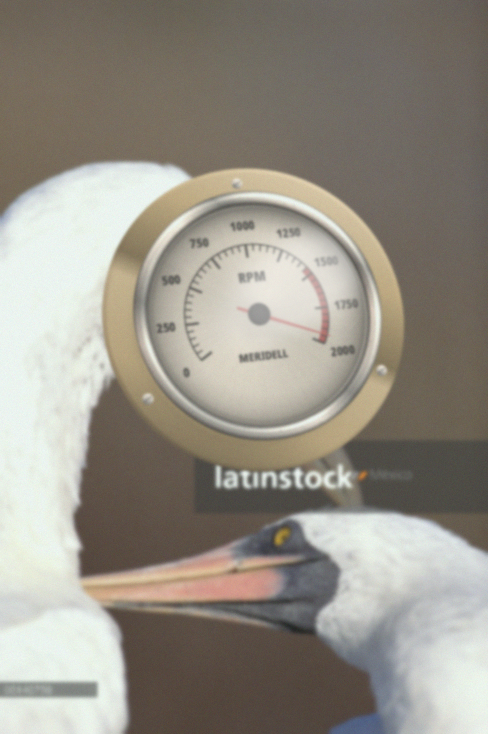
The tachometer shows **1950** rpm
